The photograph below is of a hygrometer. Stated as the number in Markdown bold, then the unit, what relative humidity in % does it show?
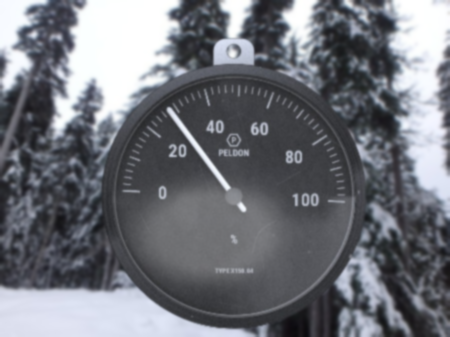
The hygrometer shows **28** %
